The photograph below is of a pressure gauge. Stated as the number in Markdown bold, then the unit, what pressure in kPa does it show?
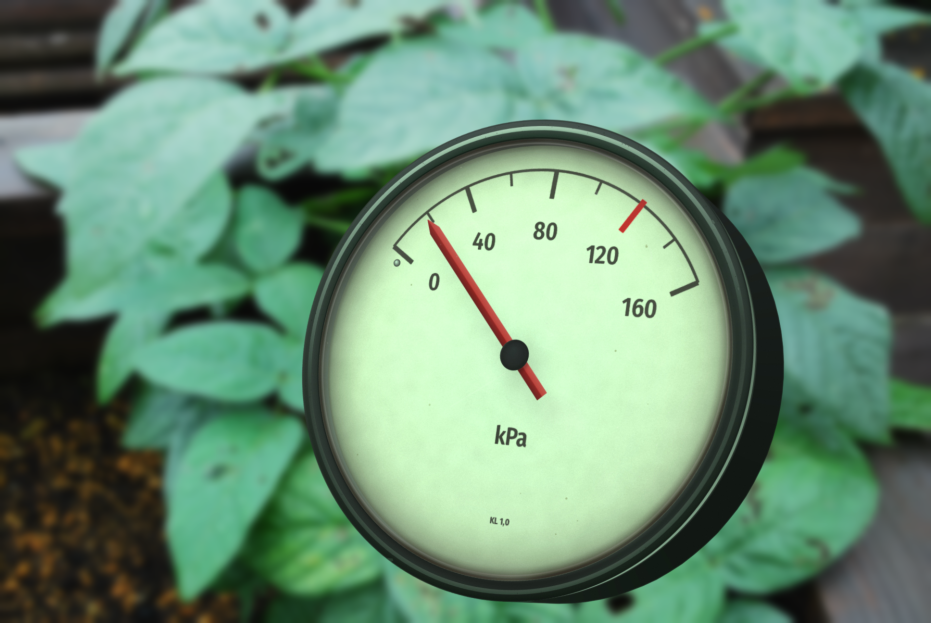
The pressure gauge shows **20** kPa
